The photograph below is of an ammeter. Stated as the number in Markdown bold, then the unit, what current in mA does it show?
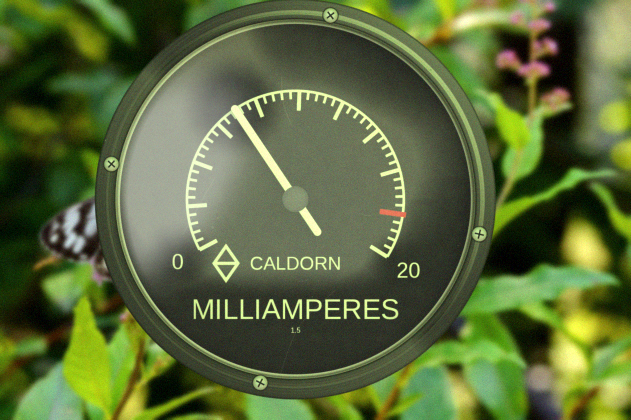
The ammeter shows **7** mA
